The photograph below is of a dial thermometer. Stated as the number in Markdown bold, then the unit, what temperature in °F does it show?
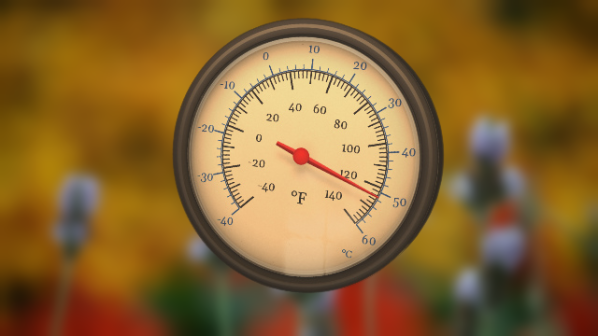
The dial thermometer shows **124** °F
